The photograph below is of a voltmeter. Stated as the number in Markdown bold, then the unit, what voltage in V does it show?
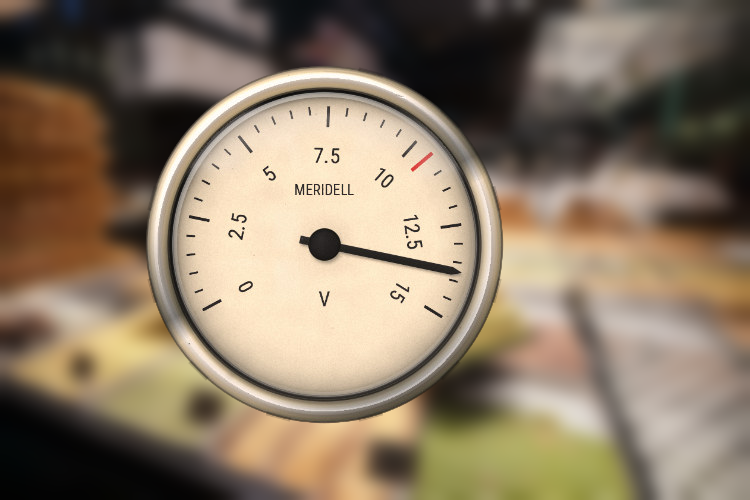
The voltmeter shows **13.75** V
